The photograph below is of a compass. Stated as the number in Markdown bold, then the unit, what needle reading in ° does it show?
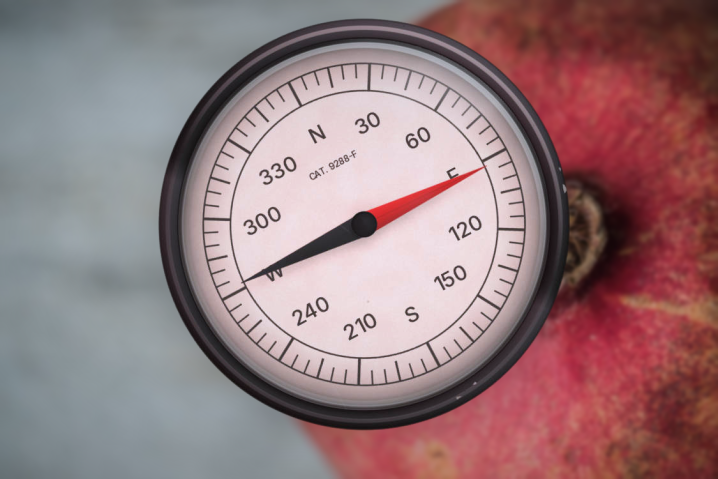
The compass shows **92.5** °
